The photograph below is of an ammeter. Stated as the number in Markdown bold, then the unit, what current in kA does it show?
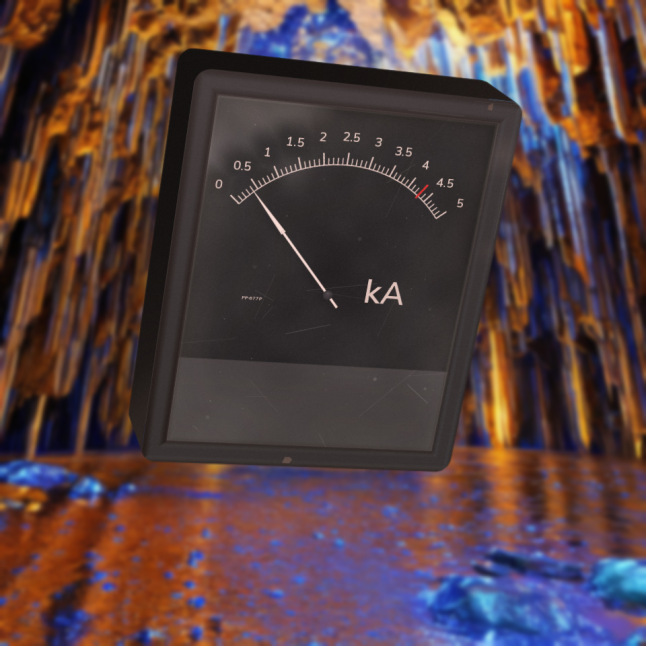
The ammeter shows **0.4** kA
